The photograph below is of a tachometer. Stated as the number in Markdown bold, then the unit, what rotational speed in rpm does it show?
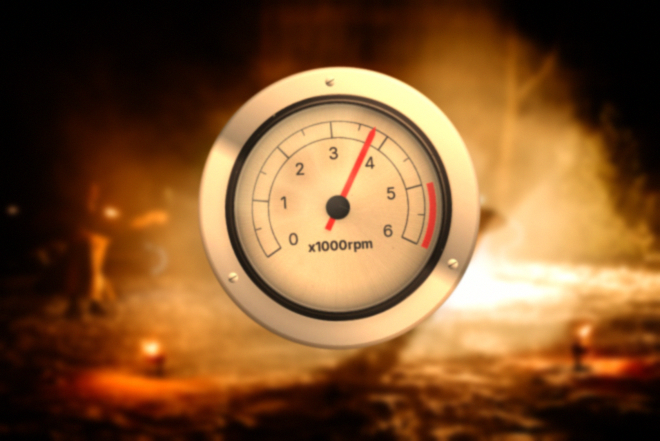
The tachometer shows **3750** rpm
